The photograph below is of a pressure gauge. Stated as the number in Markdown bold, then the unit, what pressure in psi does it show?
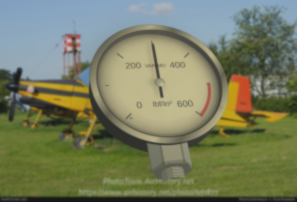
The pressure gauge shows **300** psi
